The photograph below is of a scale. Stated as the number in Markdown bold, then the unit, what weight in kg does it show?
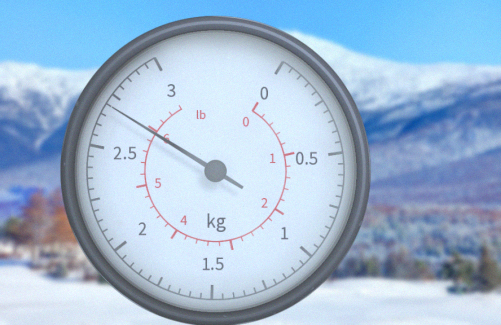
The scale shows **2.7** kg
